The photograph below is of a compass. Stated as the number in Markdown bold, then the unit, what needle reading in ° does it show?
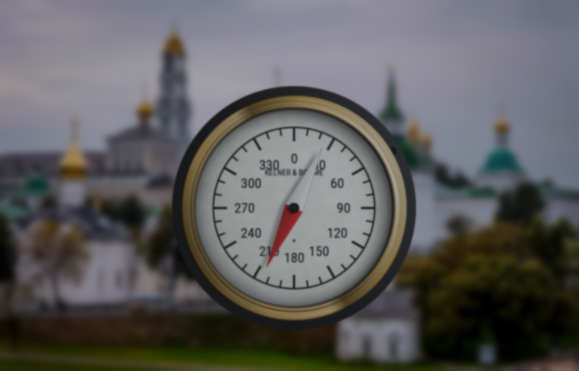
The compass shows **205** °
